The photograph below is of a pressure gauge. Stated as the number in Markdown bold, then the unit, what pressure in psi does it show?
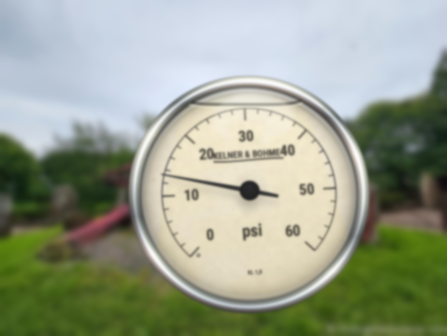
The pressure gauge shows **13** psi
